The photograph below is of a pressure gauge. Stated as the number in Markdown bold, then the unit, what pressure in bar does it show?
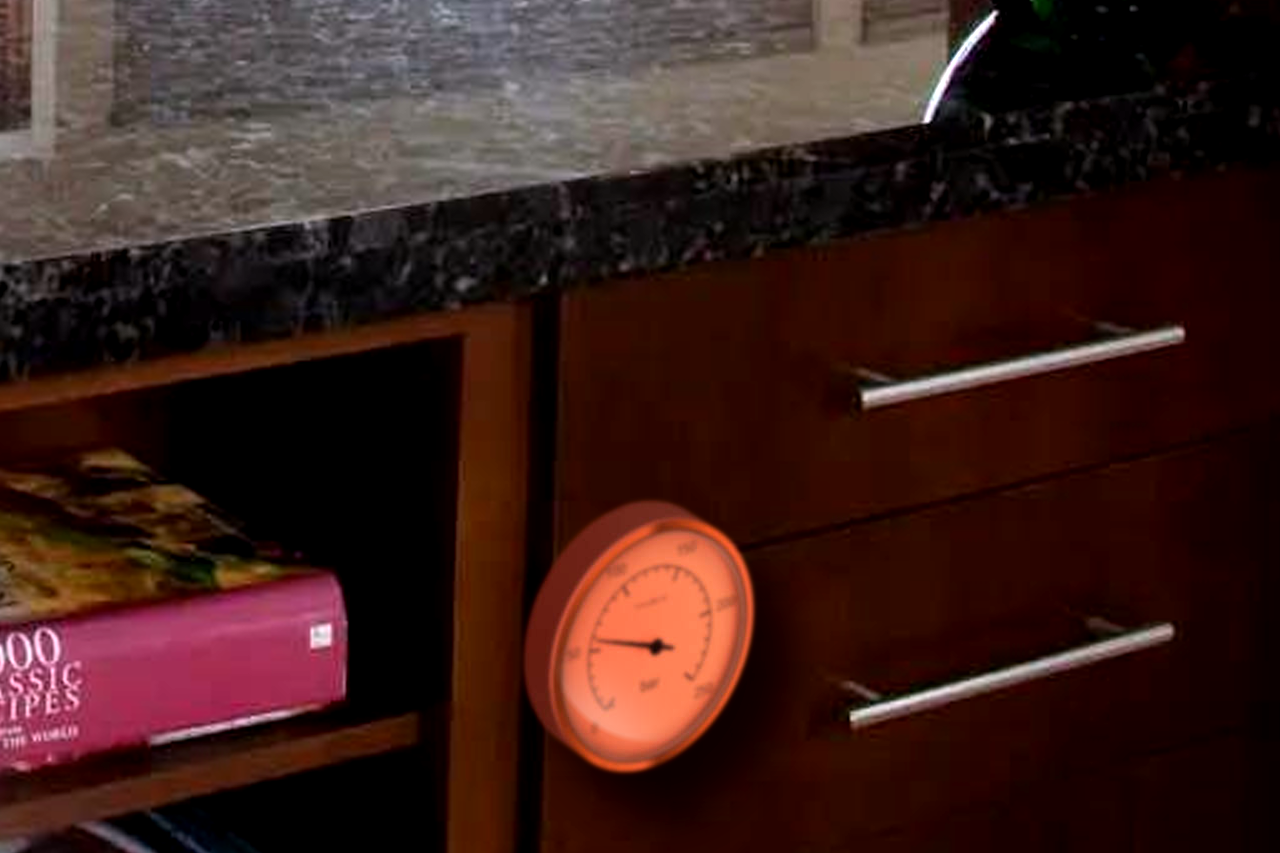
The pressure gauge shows **60** bar
